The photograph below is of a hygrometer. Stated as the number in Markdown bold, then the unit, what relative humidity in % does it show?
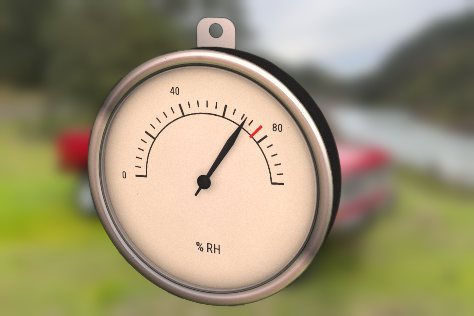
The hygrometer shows **70** %
